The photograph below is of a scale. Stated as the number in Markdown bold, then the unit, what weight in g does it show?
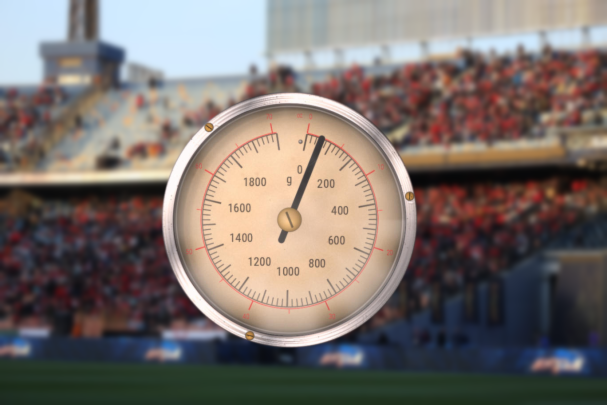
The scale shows **60** g
